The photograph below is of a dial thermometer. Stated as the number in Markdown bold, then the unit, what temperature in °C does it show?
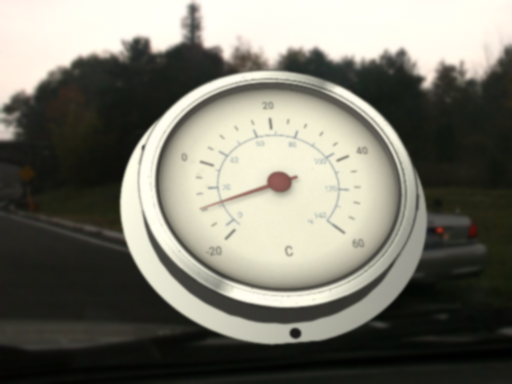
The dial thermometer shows **-12** °C
